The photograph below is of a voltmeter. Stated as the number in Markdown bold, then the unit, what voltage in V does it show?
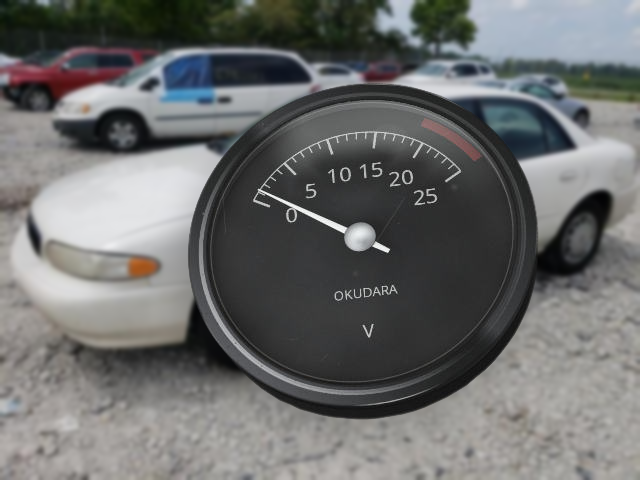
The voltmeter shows **1** V
